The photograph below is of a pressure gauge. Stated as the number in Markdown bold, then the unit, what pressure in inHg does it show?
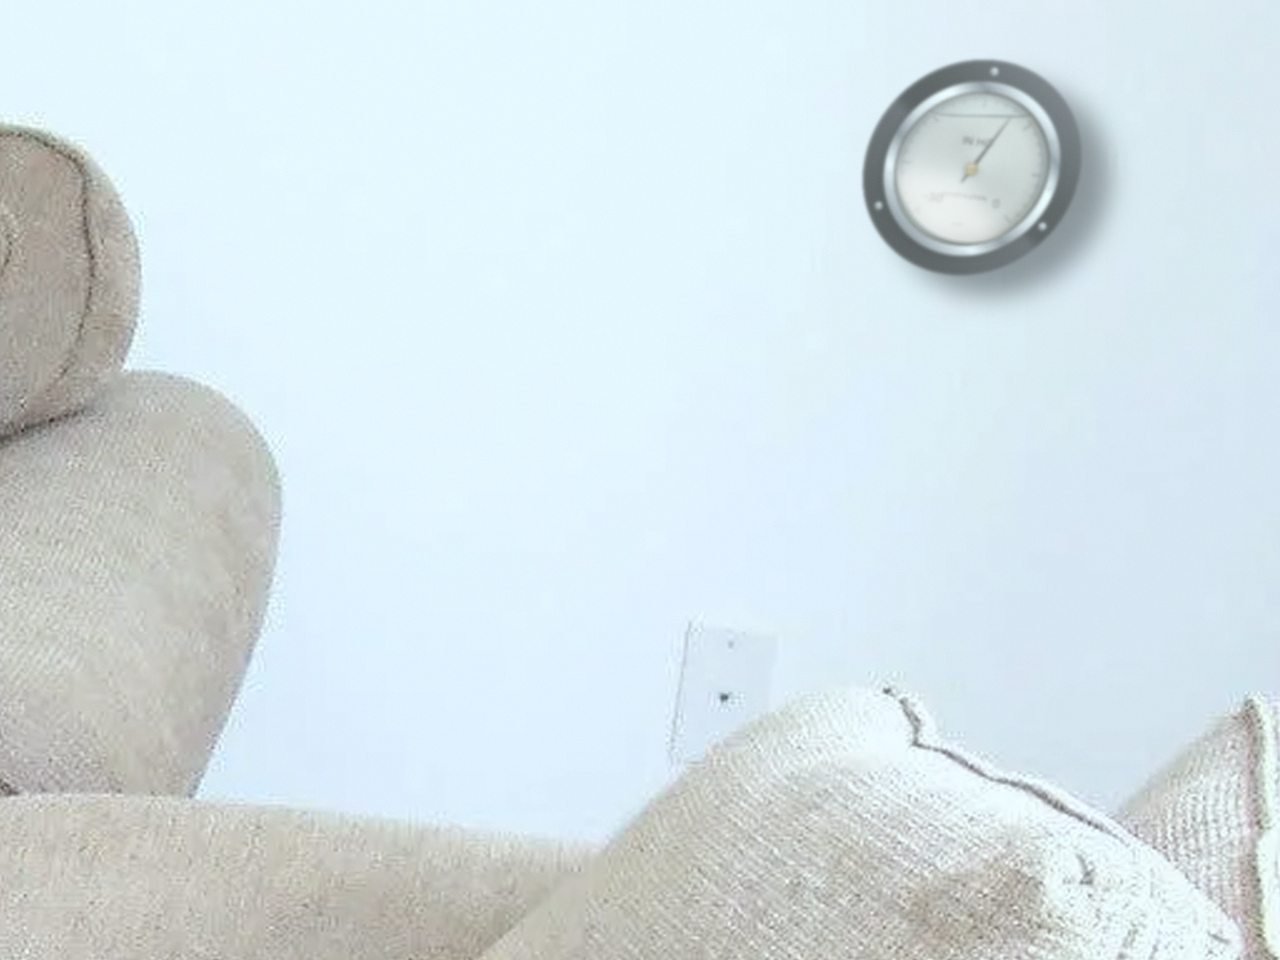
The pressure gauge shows **-12** inHg
